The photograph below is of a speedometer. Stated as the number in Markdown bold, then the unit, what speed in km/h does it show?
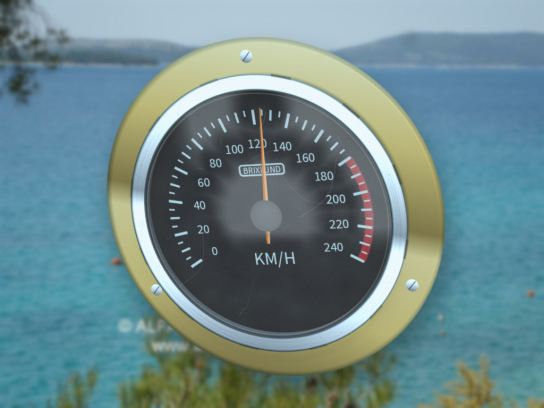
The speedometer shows **125** km/h
